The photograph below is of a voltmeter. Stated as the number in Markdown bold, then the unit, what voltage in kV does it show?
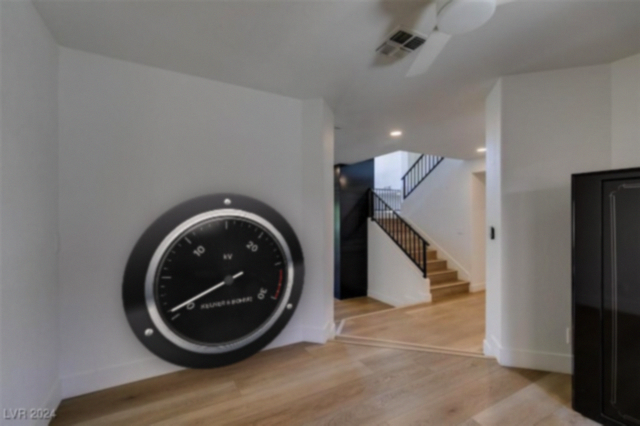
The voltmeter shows **1** kV
